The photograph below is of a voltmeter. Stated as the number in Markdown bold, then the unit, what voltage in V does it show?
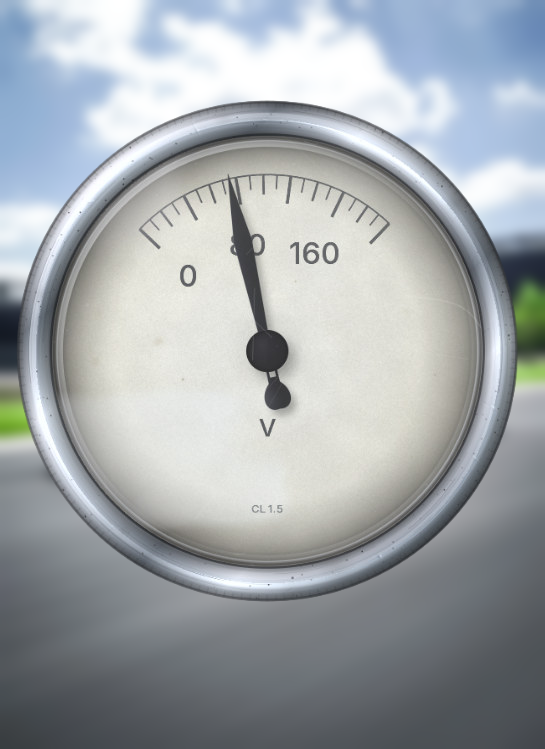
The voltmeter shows **75** V
